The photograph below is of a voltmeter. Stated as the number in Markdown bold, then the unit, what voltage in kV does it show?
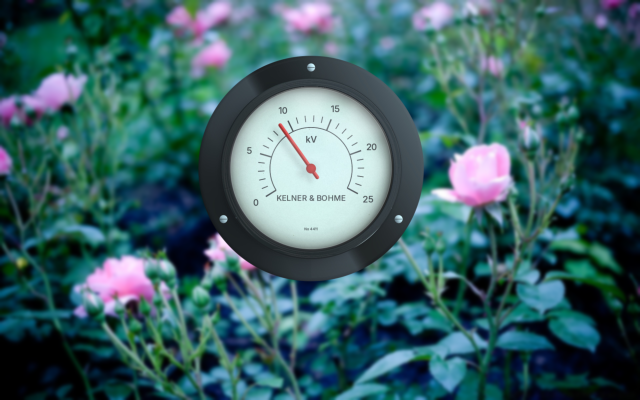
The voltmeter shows **9** kV
